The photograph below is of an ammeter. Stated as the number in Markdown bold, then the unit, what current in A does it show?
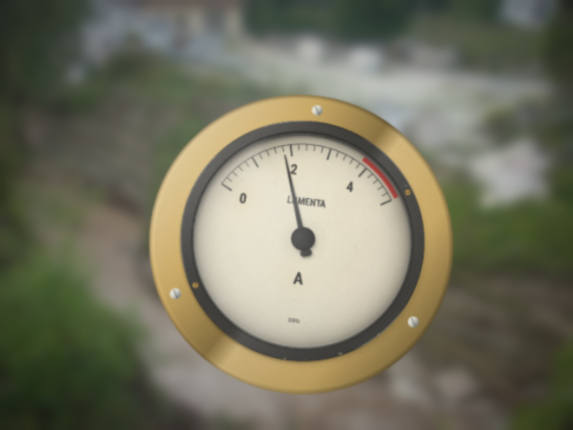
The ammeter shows **1.8** A
